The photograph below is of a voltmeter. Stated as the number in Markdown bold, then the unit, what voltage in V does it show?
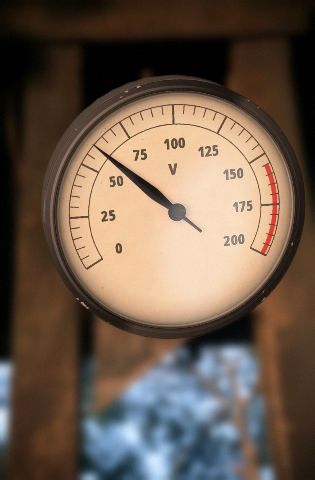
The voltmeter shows **60** V
